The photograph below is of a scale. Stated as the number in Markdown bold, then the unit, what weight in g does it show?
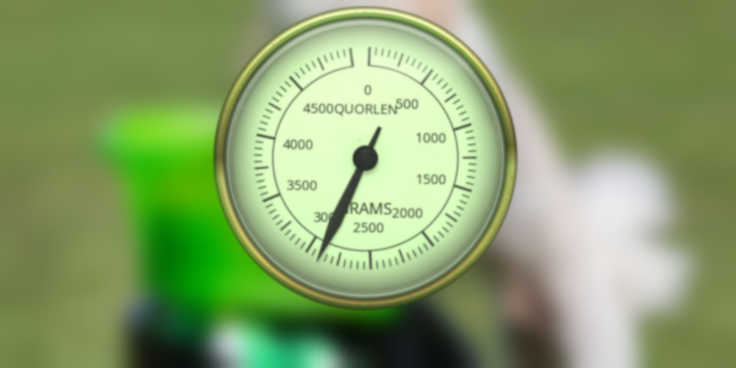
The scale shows **2900** g
